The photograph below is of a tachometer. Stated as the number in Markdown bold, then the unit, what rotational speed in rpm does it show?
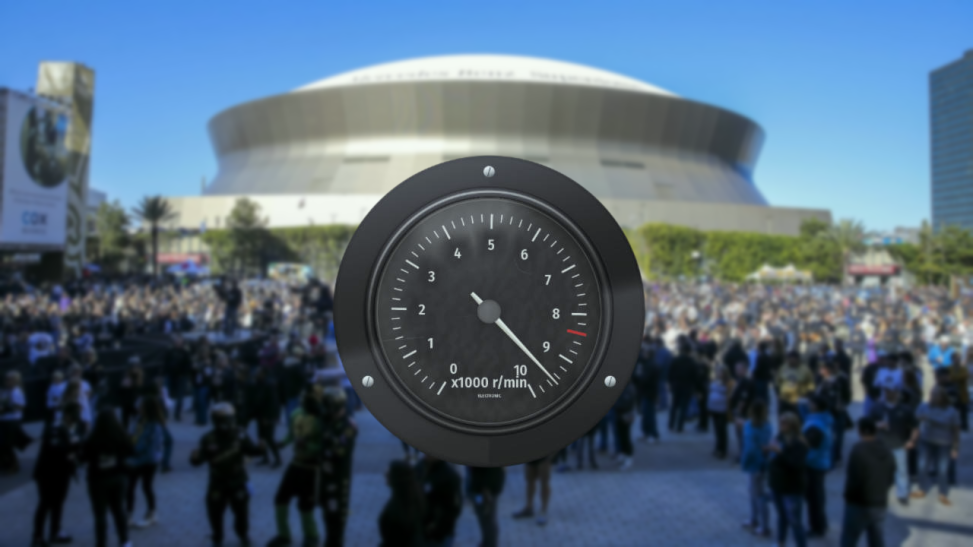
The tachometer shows **9500** rpm
